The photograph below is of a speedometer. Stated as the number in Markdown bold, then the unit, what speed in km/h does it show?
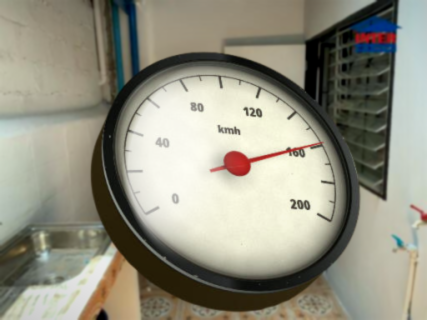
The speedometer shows **160** km/h
